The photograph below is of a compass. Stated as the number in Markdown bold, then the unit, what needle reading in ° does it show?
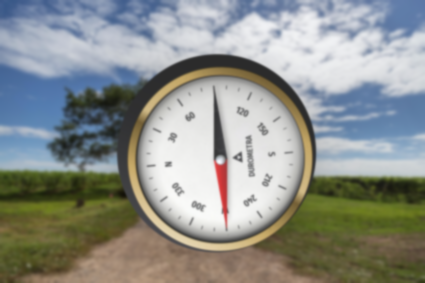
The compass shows **270** °
